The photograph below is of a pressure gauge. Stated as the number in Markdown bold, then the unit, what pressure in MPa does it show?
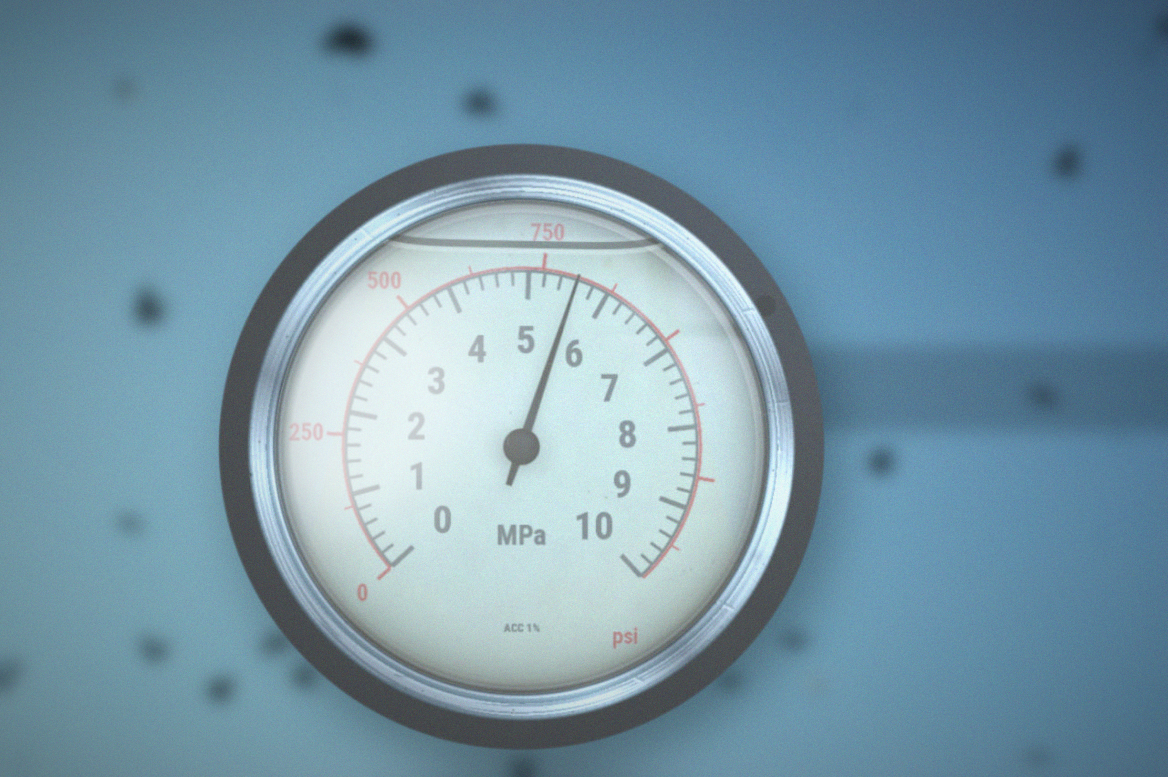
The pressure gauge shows **5.6** MPa
